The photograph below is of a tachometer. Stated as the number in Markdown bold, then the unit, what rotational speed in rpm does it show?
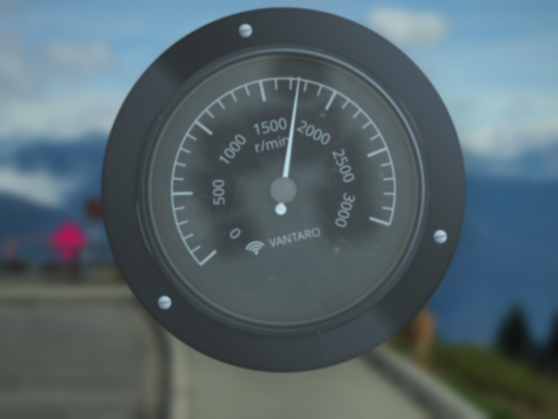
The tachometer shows **1750** rpm
